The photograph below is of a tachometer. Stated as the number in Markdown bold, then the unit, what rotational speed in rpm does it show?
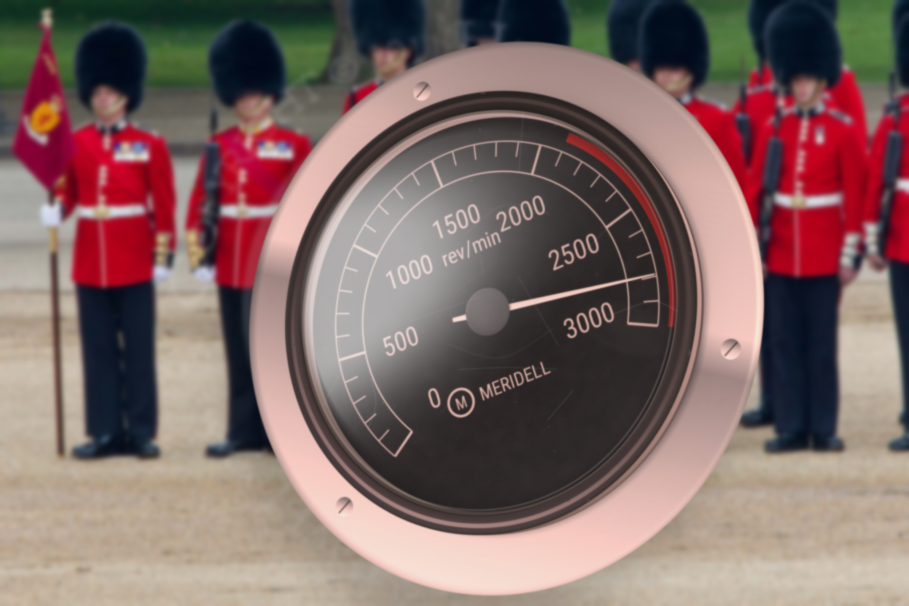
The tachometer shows **2800** rpm
